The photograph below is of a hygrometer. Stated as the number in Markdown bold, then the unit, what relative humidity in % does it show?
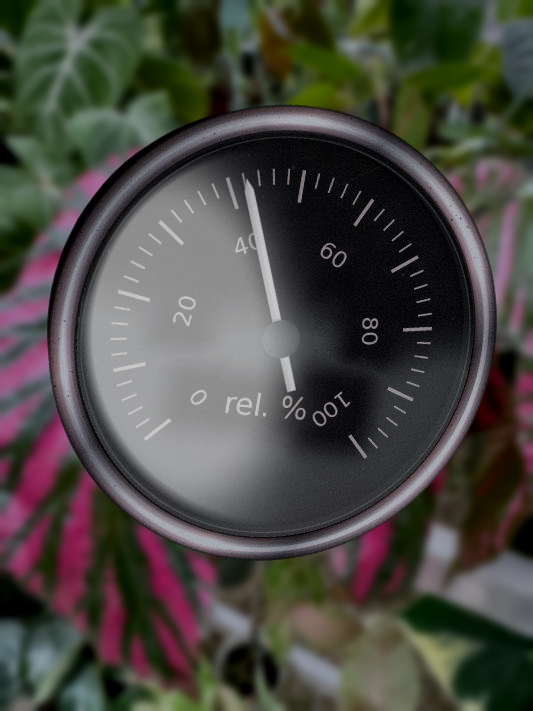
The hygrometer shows **42** %
